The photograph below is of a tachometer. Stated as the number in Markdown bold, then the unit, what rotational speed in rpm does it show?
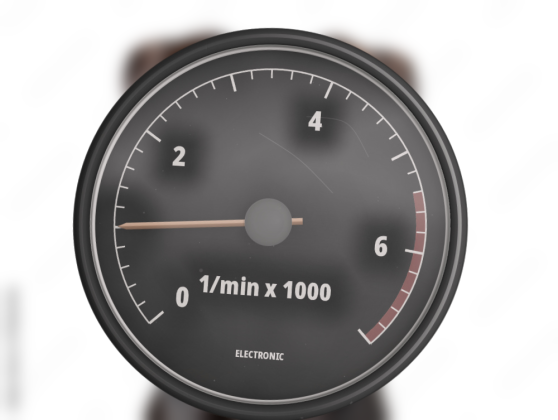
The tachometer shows **1000** rpm
